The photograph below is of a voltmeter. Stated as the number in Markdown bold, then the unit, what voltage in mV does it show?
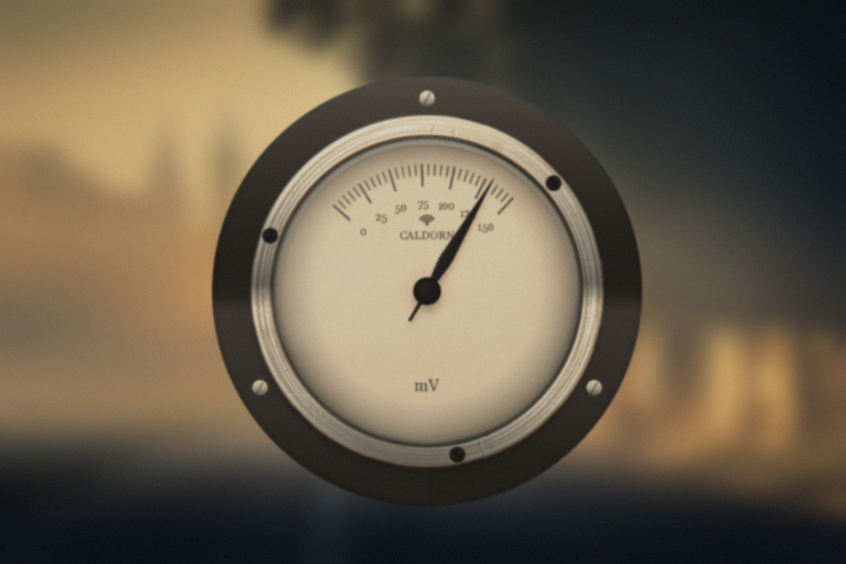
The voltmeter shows **130** mV
